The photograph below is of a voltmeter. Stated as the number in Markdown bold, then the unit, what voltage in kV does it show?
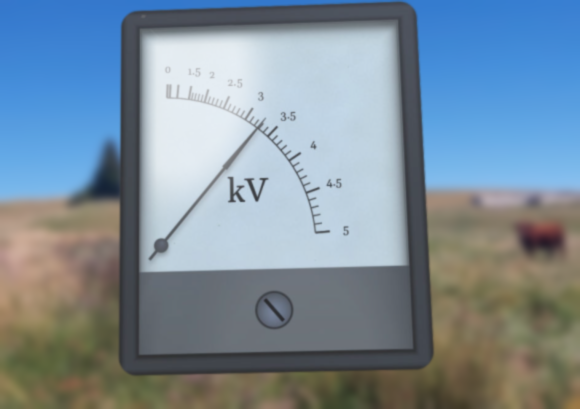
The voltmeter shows **3.3** kV
